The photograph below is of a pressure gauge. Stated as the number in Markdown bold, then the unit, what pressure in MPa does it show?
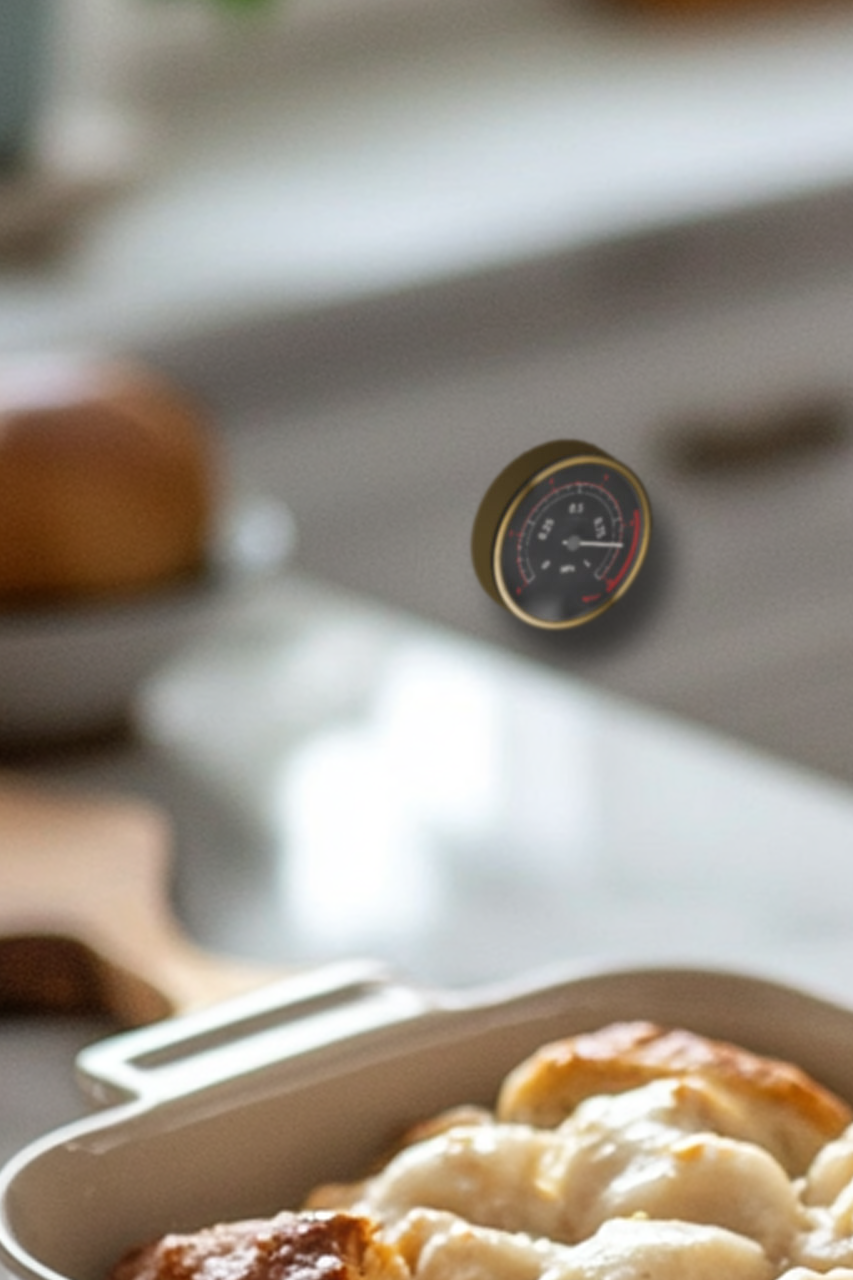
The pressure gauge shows **0.85** MPa
